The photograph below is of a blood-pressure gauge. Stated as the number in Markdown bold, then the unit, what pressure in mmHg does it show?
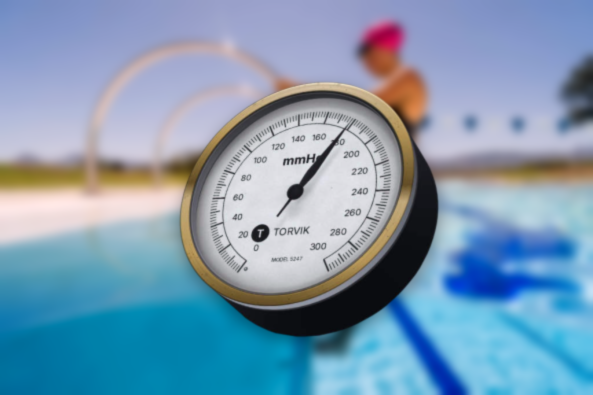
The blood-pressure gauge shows **180** mmHg
